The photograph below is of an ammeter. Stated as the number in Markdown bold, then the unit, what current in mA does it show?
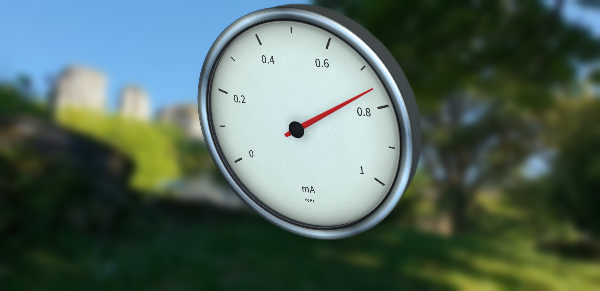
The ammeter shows **0.75** mA
